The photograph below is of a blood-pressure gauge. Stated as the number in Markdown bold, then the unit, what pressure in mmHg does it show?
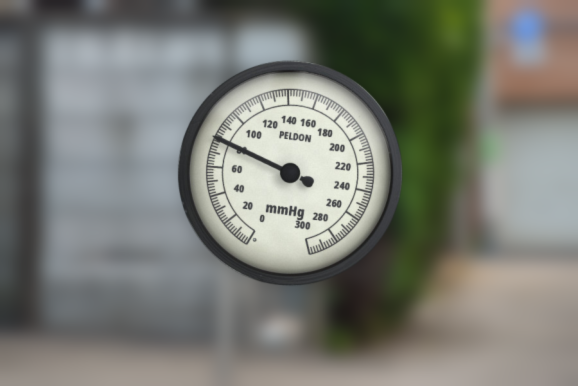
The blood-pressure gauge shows **80** mmHg
